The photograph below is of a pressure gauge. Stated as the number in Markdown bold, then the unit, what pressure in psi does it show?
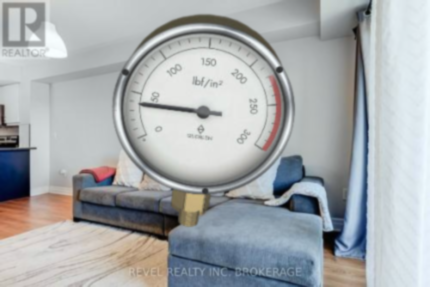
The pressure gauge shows **40** psi
